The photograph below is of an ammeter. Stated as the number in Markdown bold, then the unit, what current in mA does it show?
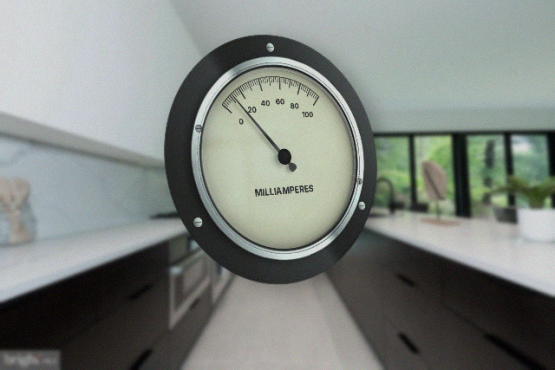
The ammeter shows **10** mA
